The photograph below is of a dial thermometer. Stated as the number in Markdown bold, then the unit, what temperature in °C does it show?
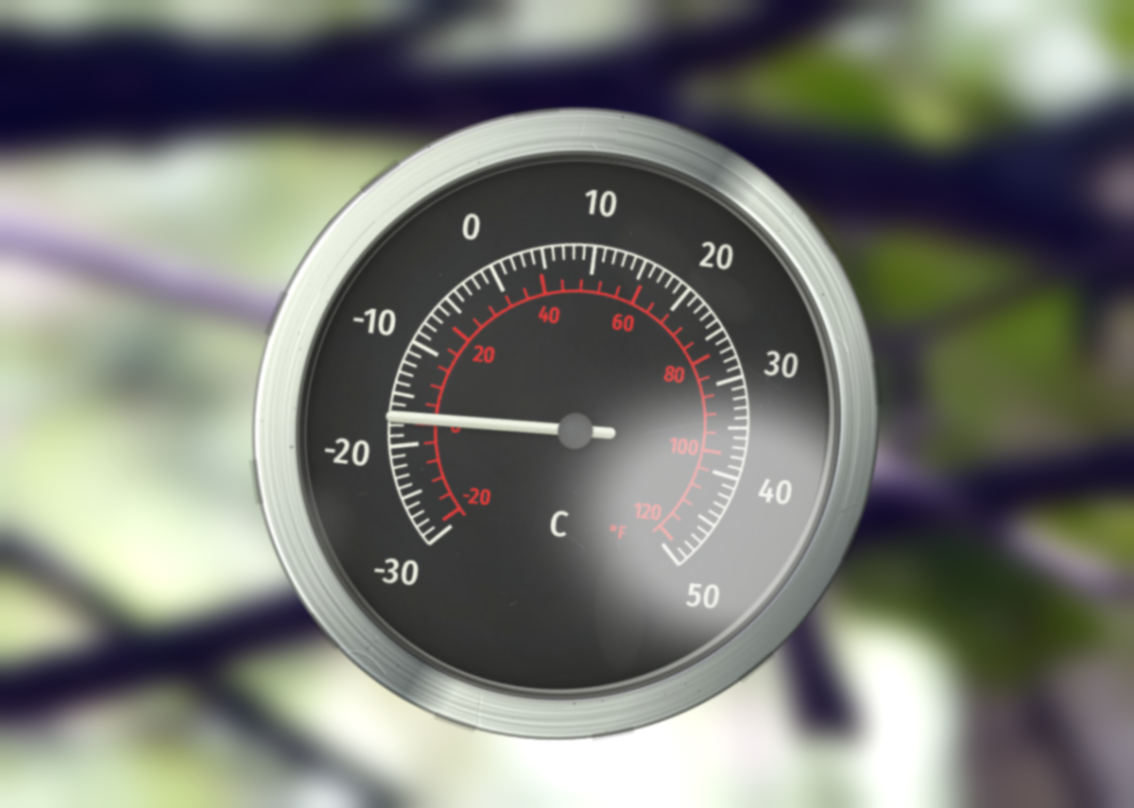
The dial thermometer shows **-17** °C
